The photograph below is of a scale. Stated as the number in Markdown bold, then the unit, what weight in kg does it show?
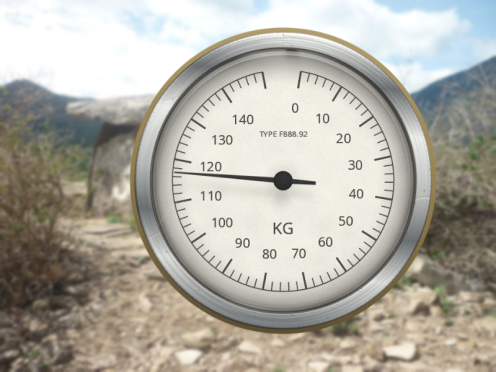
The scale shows **117** kg
